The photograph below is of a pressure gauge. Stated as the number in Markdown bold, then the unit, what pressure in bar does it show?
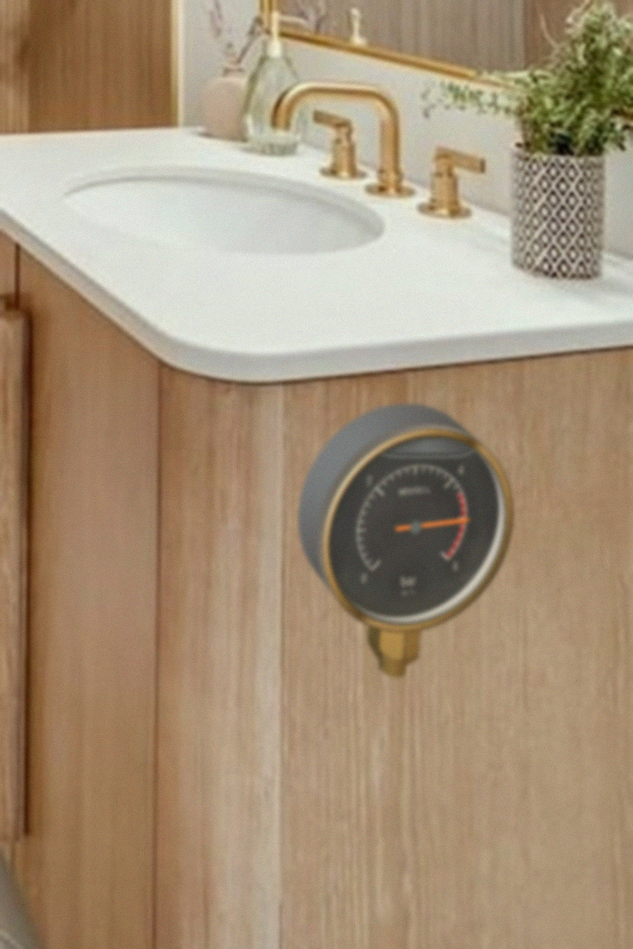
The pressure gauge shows **5** bar
